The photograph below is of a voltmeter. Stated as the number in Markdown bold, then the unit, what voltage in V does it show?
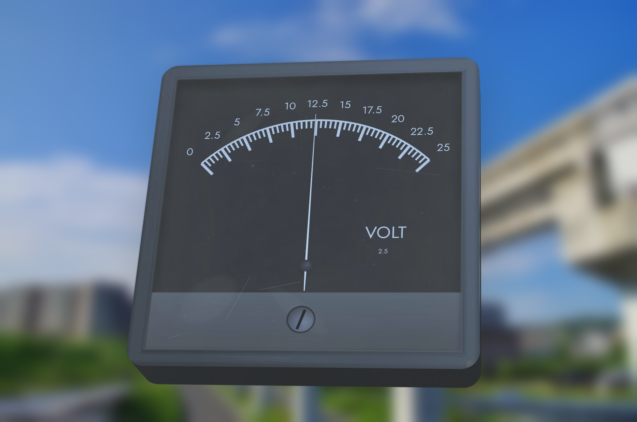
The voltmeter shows **12.5** V
